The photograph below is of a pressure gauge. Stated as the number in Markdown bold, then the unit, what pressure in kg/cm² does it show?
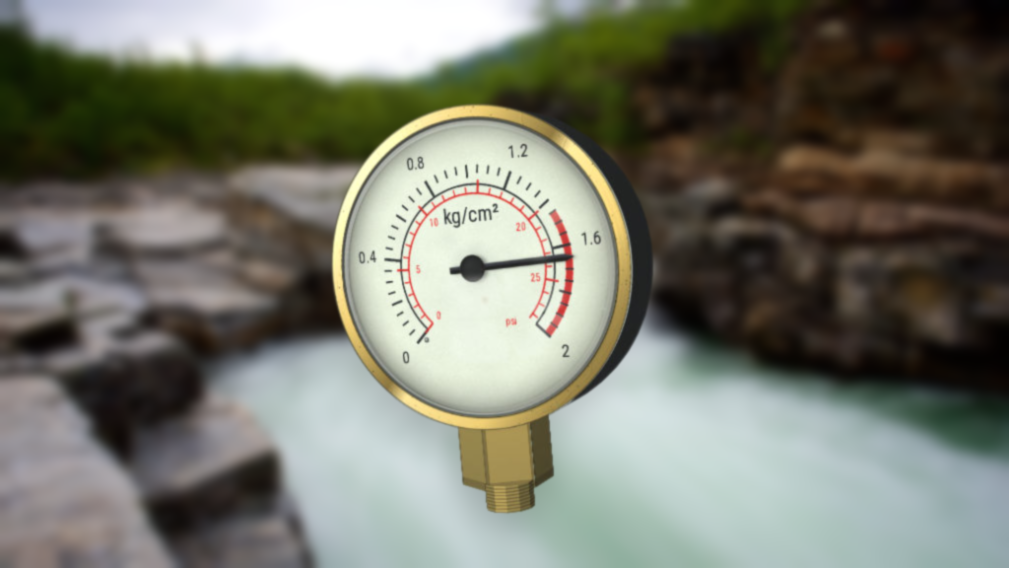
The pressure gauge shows **1.65** kg/cm²
